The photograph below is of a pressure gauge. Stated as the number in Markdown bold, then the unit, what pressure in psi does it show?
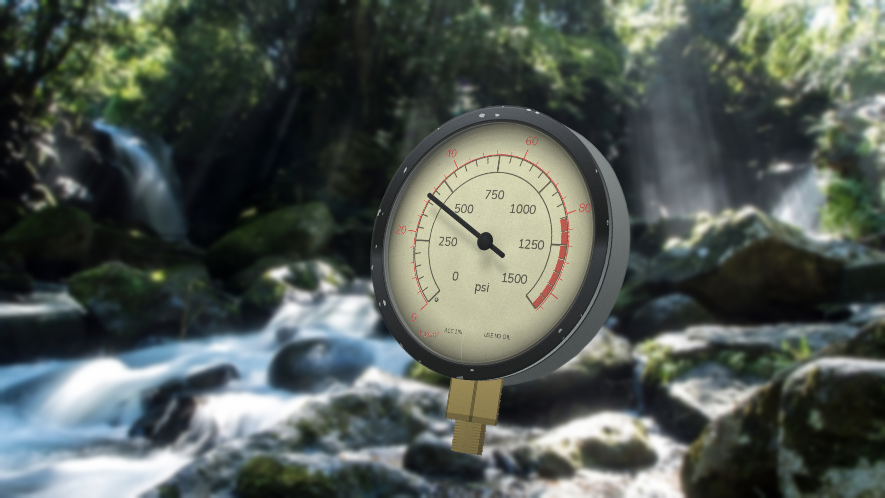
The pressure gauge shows **425** psi
